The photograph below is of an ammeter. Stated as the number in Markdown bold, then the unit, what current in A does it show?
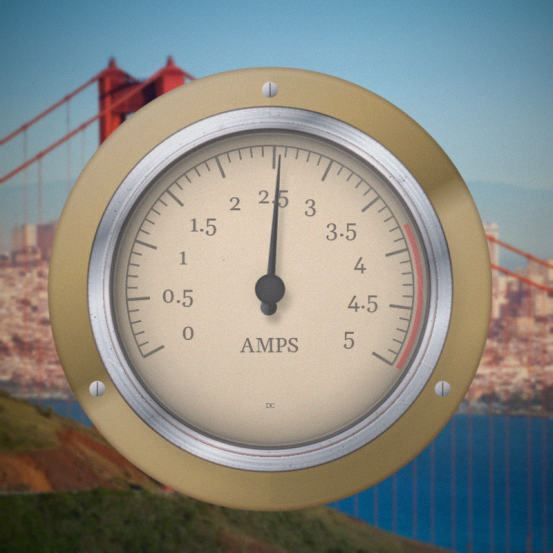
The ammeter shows **2.55** A
